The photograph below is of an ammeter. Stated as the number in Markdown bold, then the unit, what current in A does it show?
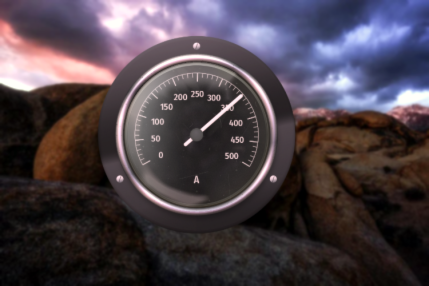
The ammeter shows **350** A
